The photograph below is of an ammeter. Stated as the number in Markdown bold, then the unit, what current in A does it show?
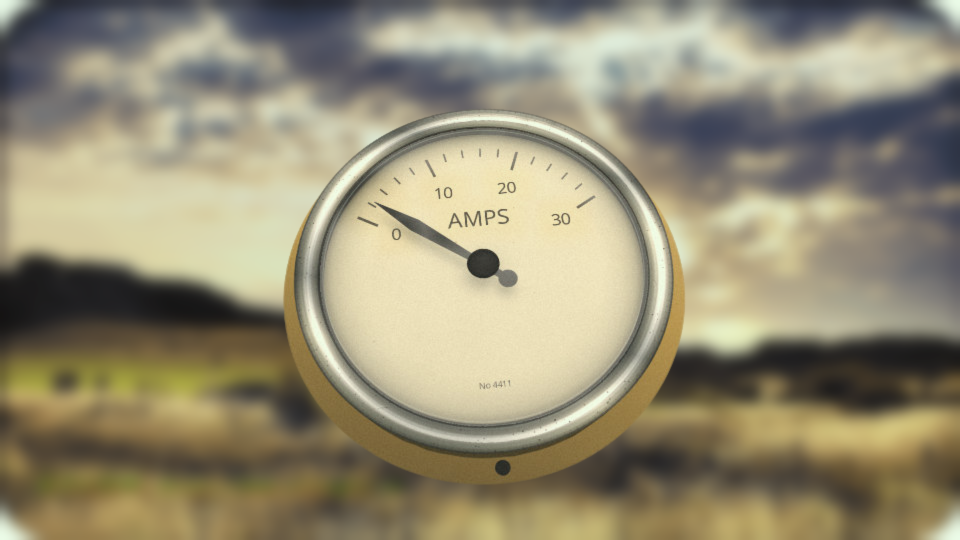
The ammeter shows **2** A
